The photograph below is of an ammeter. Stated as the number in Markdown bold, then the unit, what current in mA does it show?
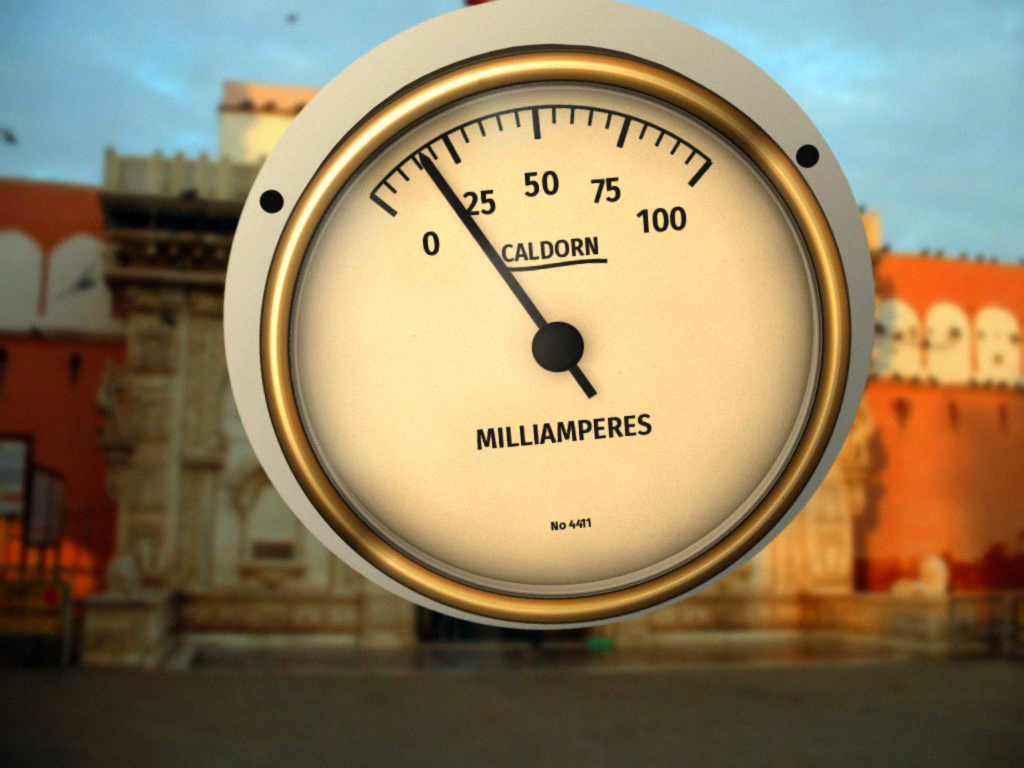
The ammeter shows **17.5** mA
